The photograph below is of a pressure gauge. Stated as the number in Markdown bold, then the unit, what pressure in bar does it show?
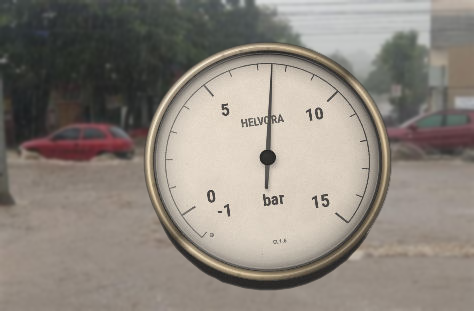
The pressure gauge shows **7.5** bar
